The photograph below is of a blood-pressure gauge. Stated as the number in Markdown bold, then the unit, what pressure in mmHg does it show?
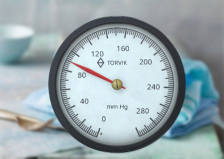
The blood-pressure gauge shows **90** mmHg
